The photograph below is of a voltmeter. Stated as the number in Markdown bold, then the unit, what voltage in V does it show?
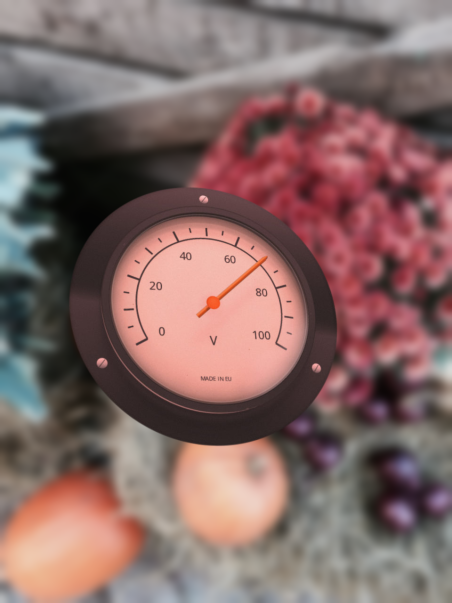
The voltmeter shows **70** V
